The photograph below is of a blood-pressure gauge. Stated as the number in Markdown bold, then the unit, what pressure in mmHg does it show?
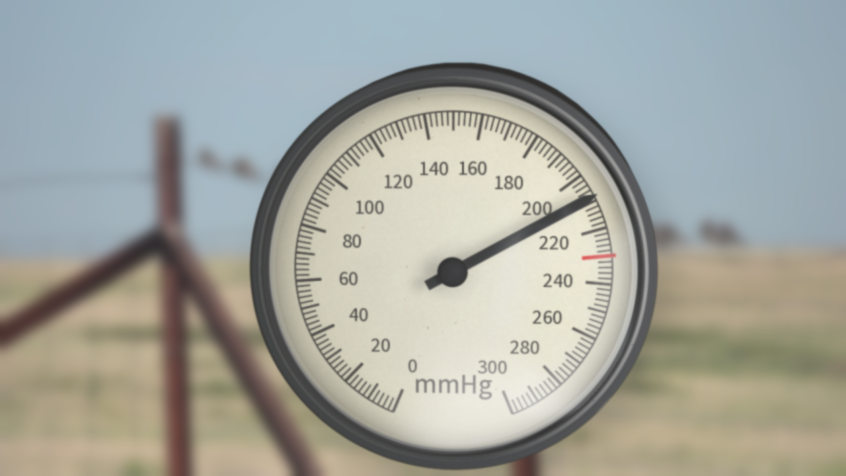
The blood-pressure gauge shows **208** mmHg
